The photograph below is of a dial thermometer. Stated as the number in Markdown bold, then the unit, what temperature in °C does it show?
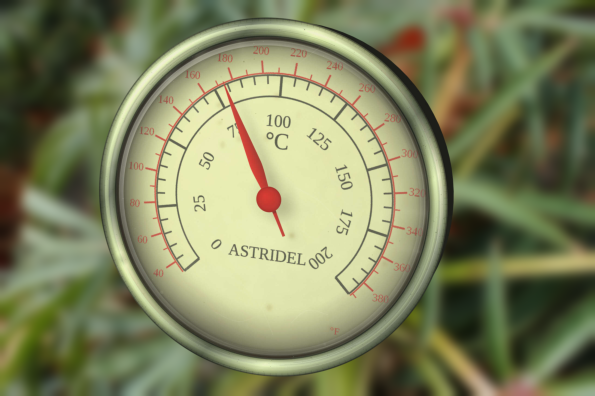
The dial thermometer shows **80** °C
